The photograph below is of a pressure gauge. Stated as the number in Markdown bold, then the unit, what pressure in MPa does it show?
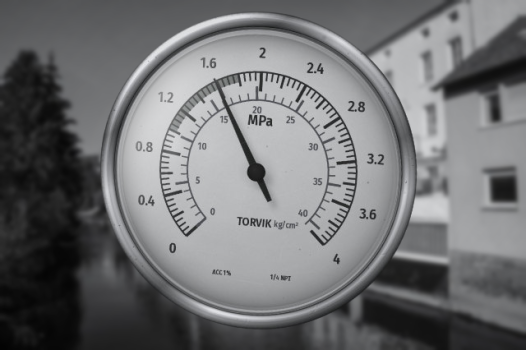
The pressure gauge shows **1.6** MPa
